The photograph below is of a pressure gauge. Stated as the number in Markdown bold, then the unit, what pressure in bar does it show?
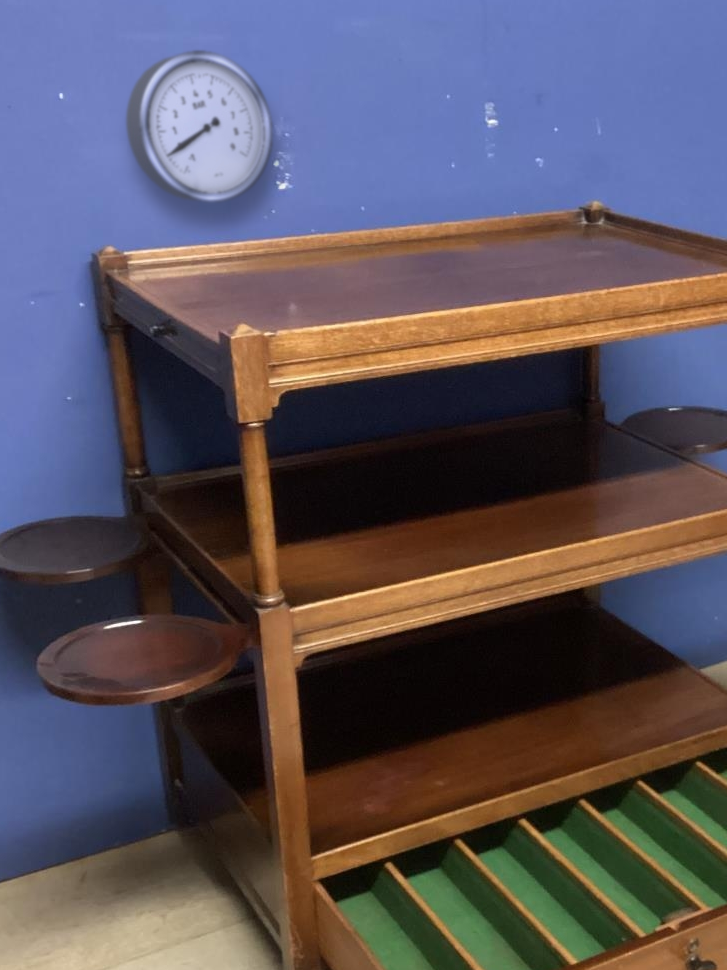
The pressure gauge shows **0** bar
